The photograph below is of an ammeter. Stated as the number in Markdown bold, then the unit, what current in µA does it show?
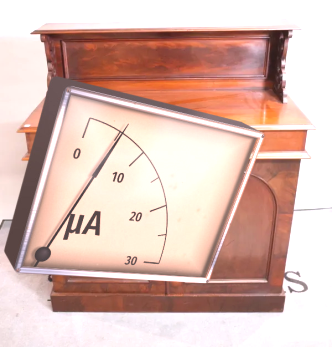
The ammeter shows **5** µA
